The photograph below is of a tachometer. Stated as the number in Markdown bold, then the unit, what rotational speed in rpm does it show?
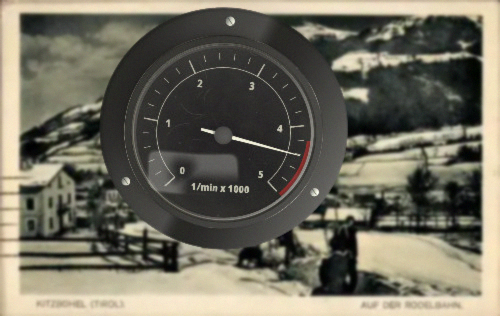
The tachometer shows **4400** rpm
